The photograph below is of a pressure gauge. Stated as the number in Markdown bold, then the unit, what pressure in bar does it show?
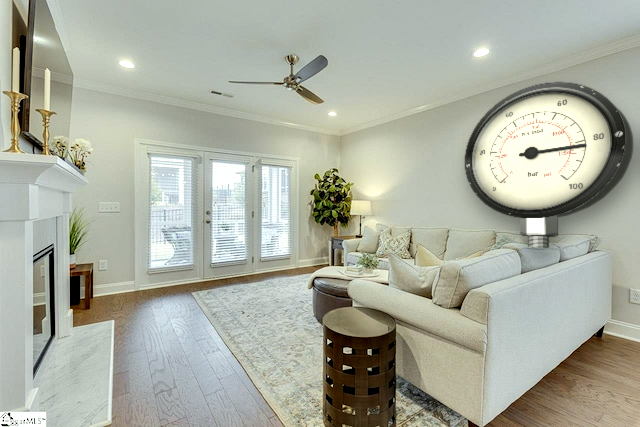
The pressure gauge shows **82.5** bar
